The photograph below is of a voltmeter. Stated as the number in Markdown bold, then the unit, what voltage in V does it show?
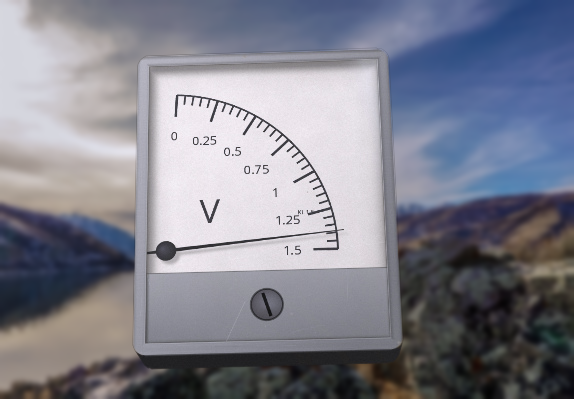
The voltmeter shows **1.4** V
